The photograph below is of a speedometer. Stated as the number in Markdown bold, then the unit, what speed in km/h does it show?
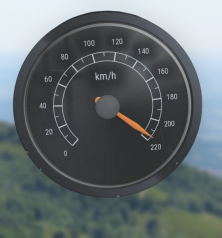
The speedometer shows **215** km/h
